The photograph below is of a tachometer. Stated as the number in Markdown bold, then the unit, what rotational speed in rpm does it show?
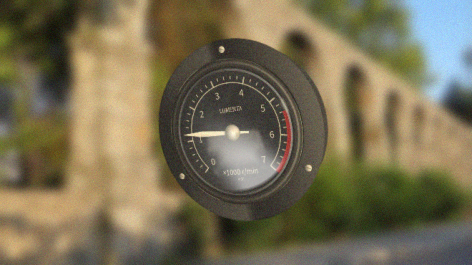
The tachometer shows **1200** rpm
